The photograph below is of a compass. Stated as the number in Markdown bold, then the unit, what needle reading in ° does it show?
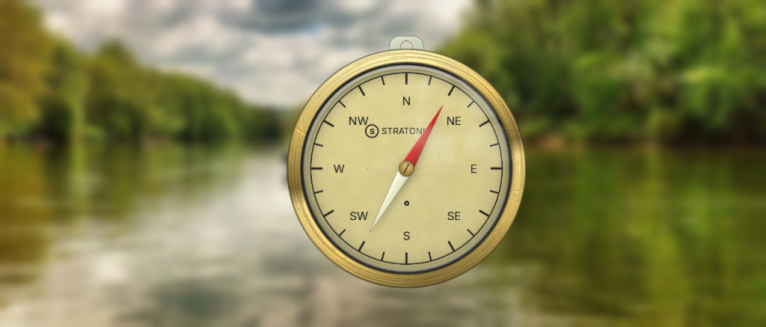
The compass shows **30** °
